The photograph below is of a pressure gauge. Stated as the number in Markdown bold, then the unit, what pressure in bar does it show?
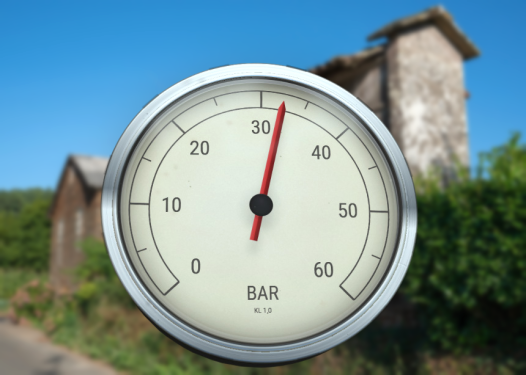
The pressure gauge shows **32.5** bar
